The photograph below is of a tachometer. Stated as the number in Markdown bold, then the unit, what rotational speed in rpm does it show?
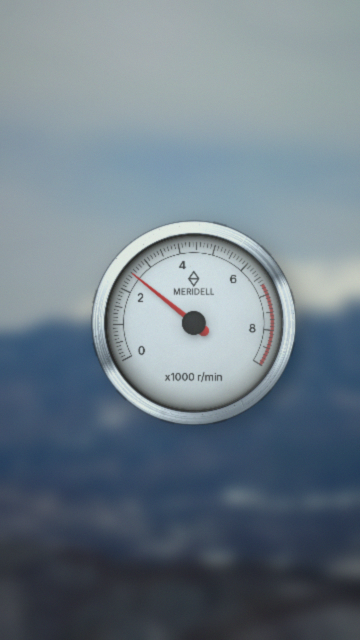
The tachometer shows **2500** rpm
